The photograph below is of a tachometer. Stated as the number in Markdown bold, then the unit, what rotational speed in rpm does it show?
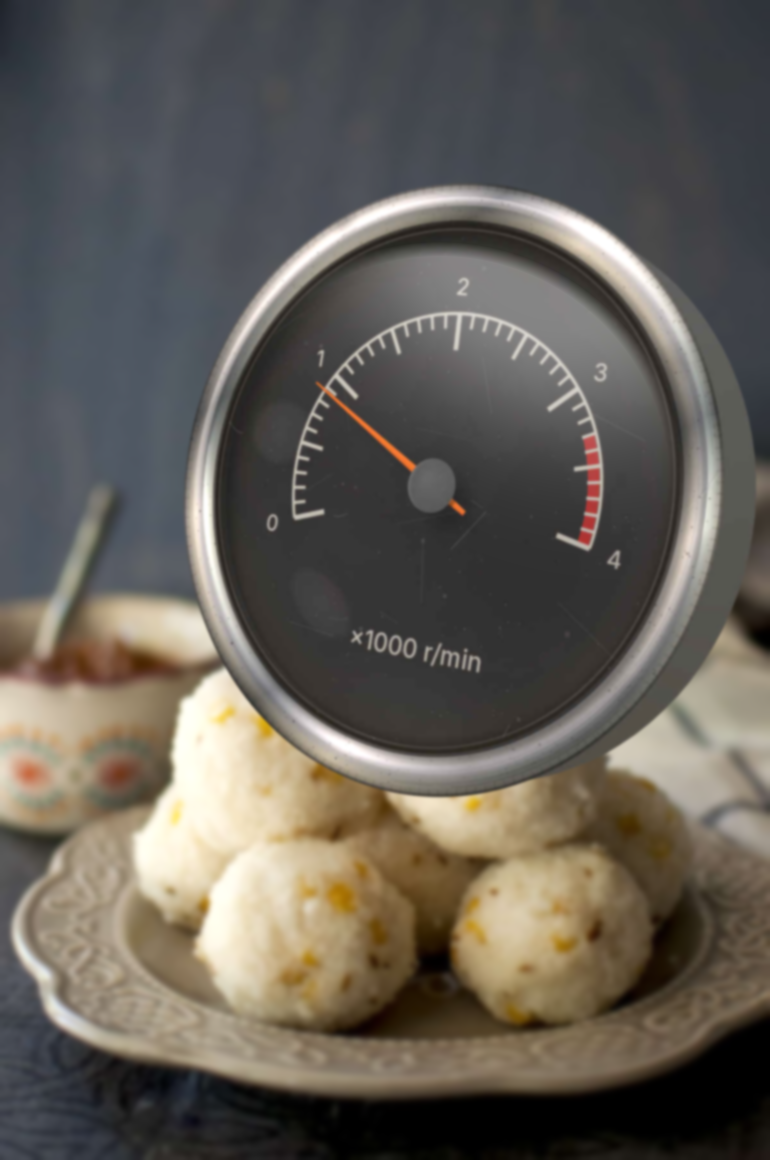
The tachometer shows **900** rpm
